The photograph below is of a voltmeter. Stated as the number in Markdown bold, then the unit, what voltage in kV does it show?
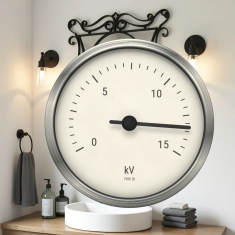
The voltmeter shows **13.25** kV
